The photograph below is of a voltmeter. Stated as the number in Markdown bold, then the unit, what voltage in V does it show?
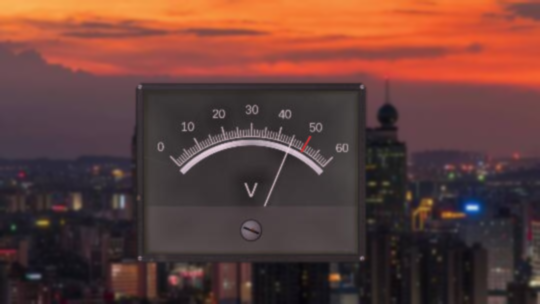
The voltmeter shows **45** V
